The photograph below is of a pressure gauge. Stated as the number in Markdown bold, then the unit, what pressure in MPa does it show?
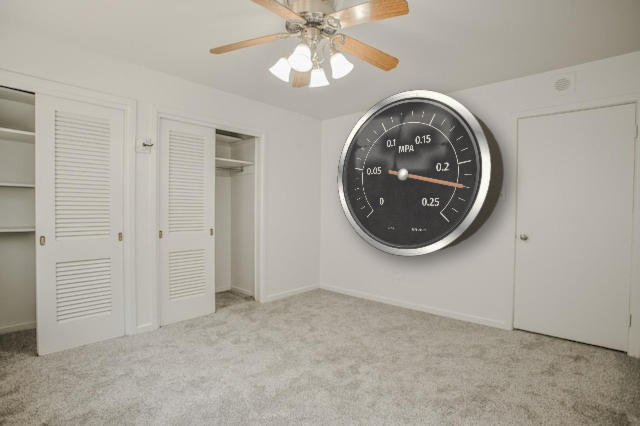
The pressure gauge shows **0.22** MPa
